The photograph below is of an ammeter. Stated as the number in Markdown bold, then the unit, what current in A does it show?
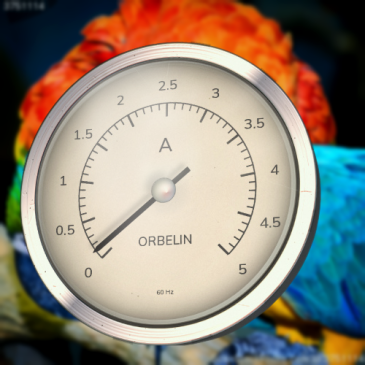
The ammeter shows **0.1** A
